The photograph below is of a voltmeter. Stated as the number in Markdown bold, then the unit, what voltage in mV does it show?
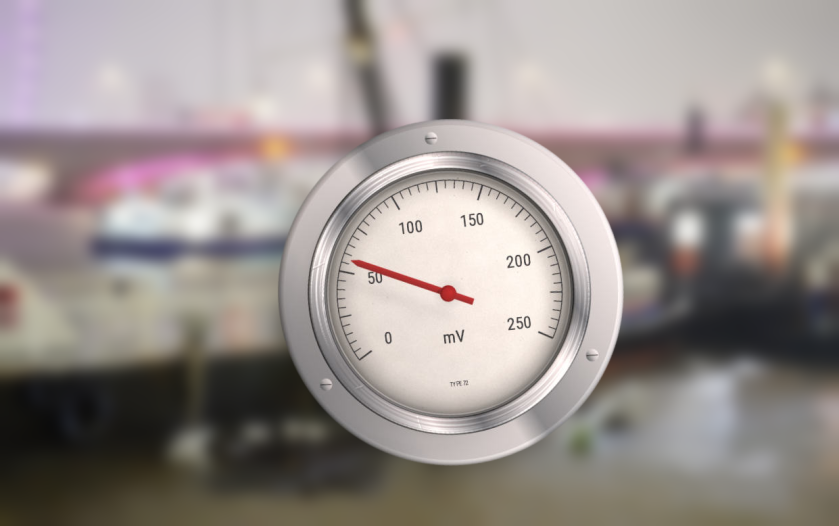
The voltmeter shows **57.5** mV
